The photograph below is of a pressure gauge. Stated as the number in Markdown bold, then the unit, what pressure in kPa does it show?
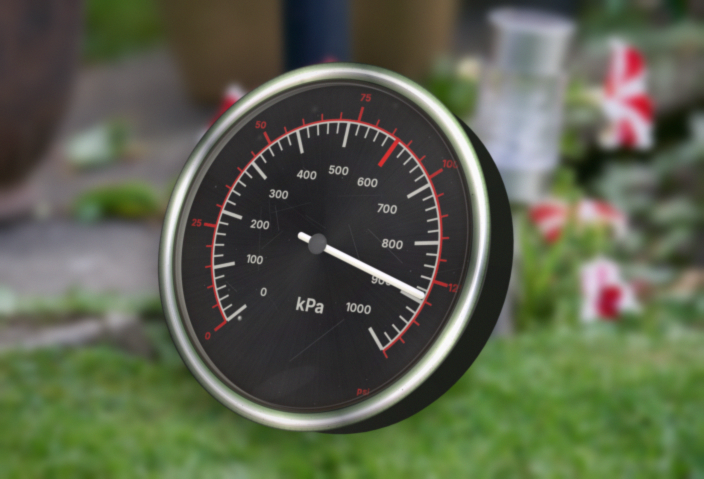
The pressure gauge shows **890** kPa
